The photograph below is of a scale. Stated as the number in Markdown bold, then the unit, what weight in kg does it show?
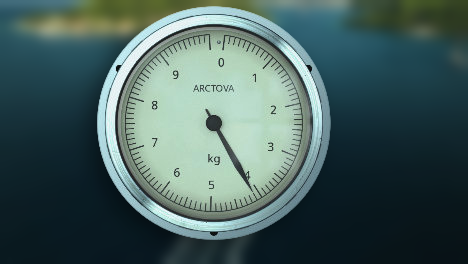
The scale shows **4.1** kg
